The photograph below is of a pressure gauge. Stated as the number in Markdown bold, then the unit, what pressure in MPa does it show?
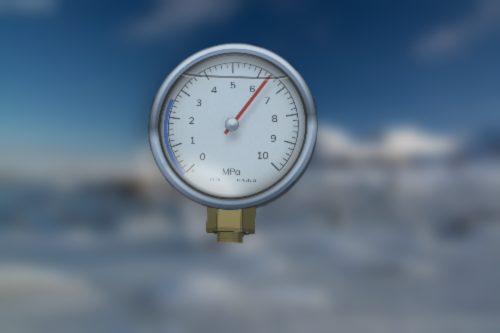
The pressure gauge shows **6.4** MPa
